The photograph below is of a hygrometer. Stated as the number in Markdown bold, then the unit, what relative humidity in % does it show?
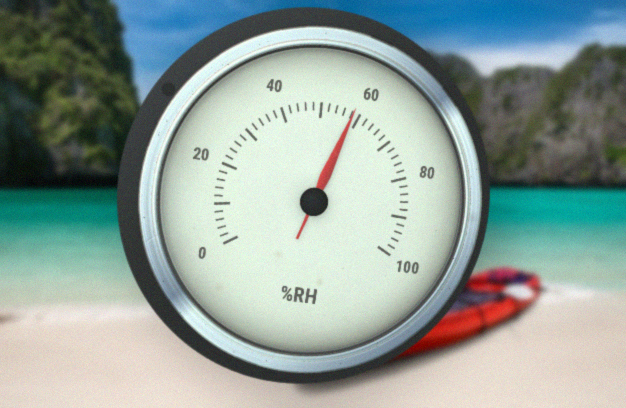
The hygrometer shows **58** %
